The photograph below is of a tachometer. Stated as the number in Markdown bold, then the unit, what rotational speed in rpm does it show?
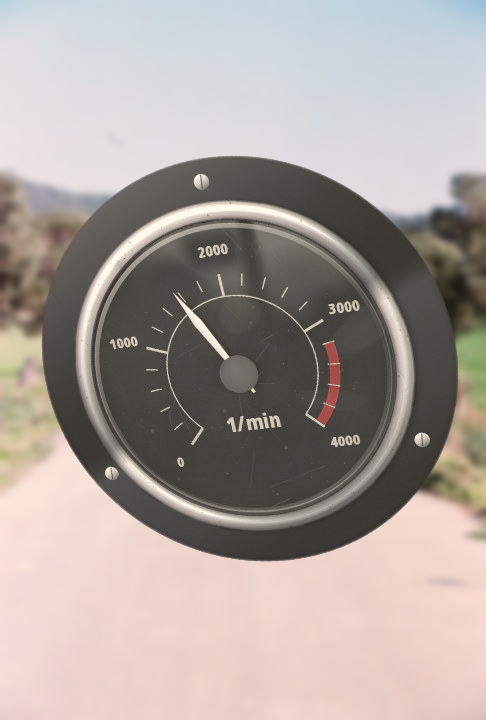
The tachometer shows **1600** rpm
